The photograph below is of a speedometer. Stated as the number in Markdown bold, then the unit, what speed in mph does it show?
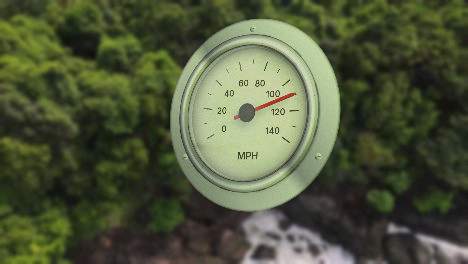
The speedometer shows **110** mph
